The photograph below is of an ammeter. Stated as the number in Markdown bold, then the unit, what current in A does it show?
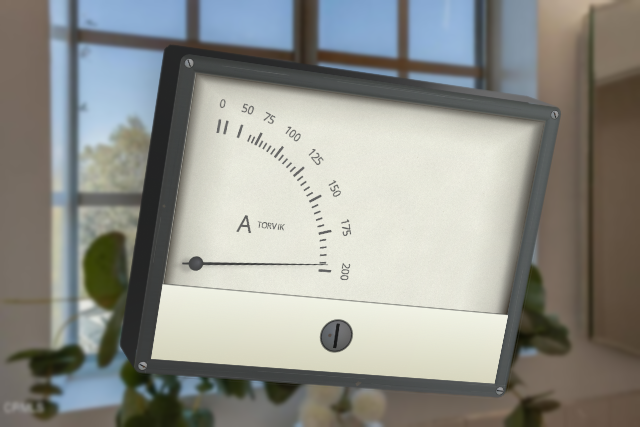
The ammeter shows **195** A
